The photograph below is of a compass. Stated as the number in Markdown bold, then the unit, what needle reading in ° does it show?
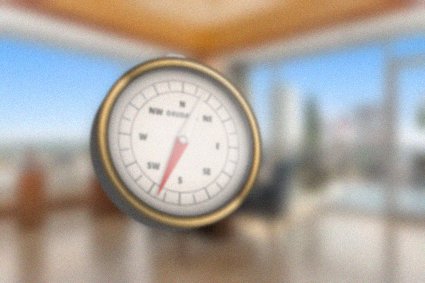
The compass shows **202.5** °
